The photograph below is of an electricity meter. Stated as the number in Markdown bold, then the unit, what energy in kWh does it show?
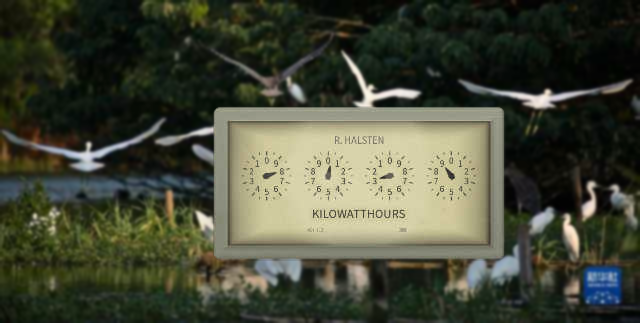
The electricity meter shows **8029** kWh
